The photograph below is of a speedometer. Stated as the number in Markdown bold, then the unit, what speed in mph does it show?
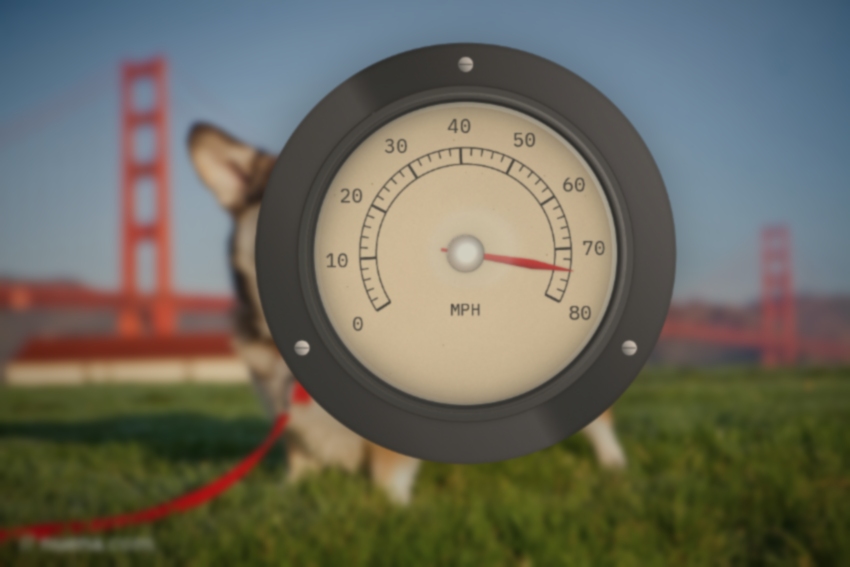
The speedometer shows **74** mph
